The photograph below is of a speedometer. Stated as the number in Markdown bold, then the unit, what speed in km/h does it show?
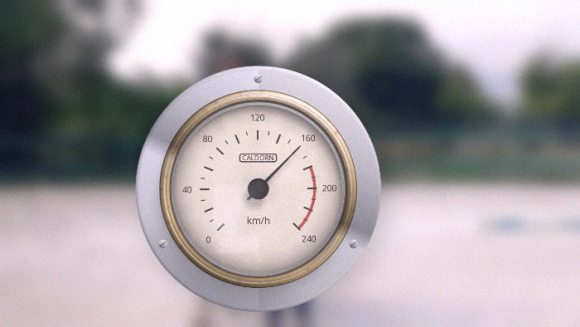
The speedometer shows **160** km/h
